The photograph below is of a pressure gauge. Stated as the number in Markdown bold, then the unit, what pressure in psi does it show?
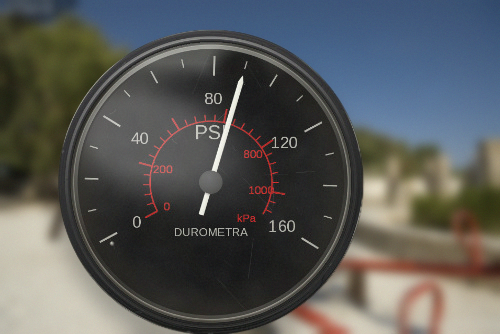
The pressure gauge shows **90** psi
